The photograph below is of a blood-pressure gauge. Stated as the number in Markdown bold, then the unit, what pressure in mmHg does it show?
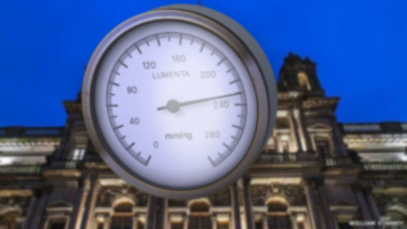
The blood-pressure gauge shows **230** mmHg
